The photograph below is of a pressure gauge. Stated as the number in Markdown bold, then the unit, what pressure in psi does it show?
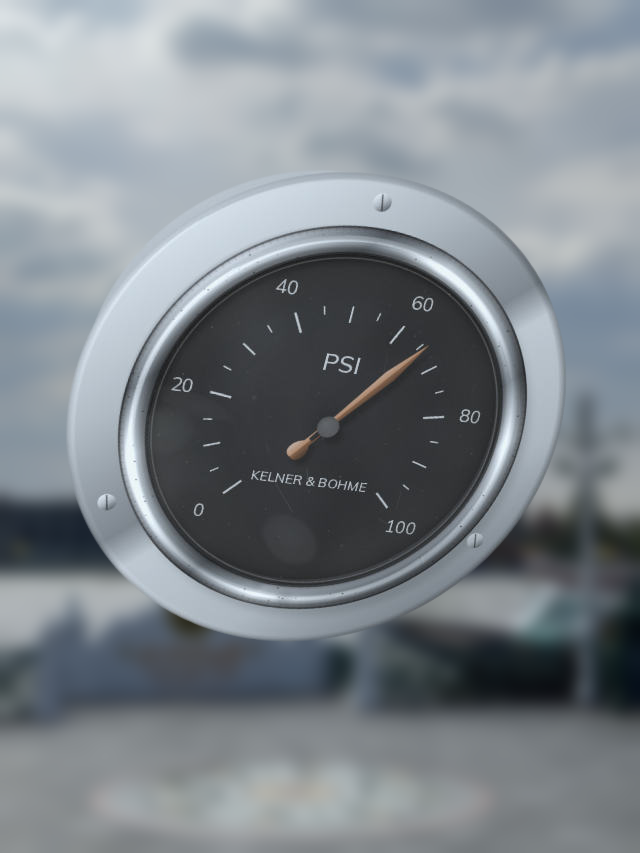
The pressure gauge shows **65** psi
